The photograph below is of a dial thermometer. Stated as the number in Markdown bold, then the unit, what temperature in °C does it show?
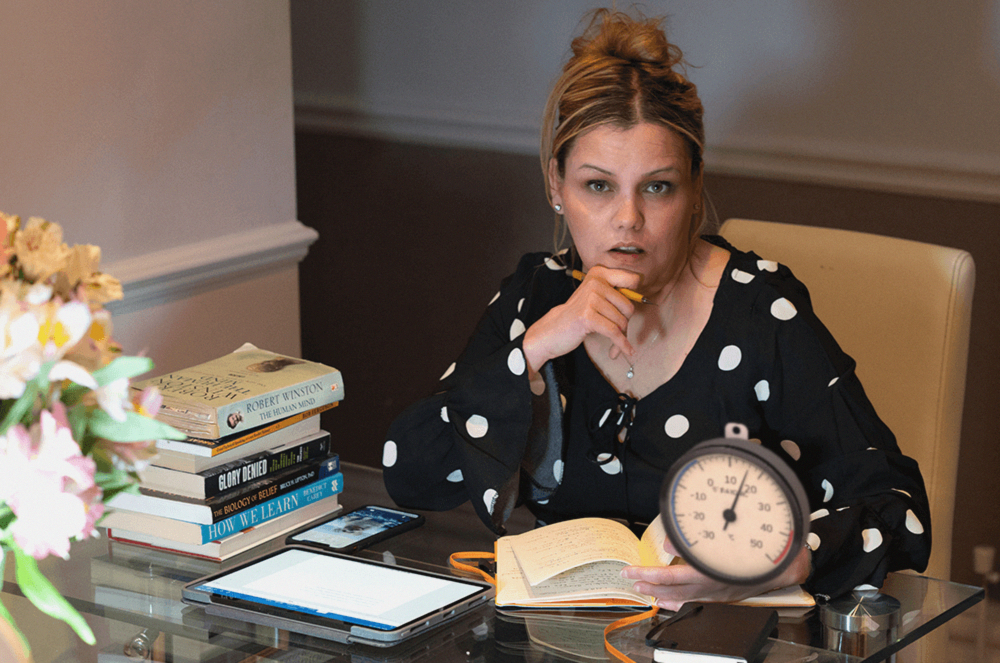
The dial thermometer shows **16** °C
